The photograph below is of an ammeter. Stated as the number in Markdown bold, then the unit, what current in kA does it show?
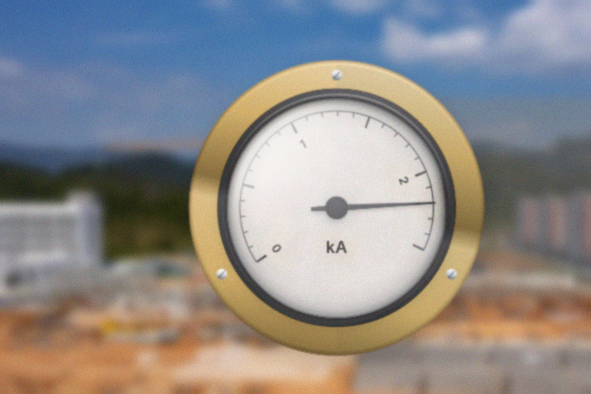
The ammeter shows **2.2** kA
